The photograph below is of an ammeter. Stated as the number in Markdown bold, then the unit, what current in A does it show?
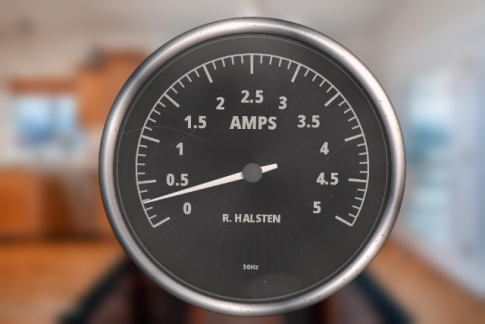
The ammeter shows **0.3** A
